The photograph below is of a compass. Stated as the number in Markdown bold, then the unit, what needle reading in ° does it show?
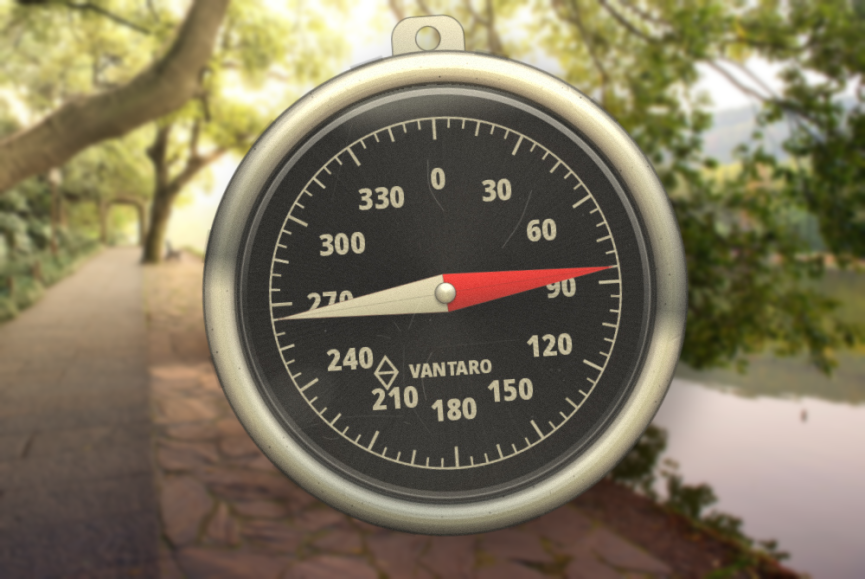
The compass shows **85** °
